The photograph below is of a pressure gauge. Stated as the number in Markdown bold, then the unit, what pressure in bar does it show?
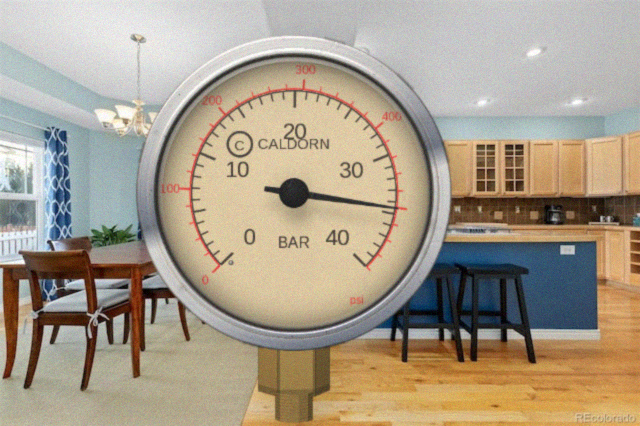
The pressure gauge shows **34.5** bar
